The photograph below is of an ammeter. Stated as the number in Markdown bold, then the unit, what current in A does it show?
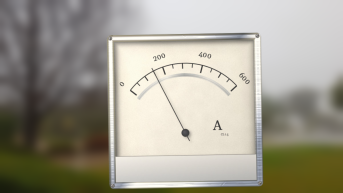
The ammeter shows **150** A
